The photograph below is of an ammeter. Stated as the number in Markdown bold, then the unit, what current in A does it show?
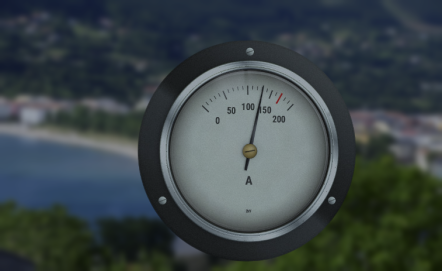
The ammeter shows **130** A
